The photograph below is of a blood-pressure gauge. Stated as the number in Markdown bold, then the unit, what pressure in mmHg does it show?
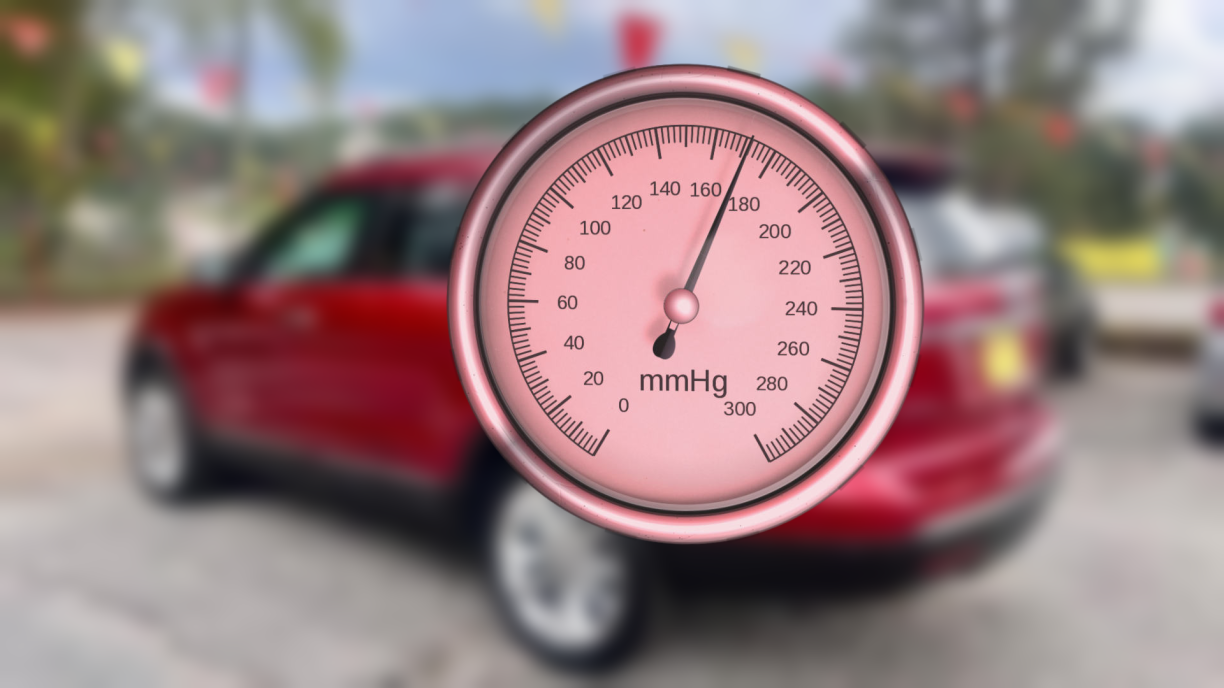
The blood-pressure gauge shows **172** mmHg
